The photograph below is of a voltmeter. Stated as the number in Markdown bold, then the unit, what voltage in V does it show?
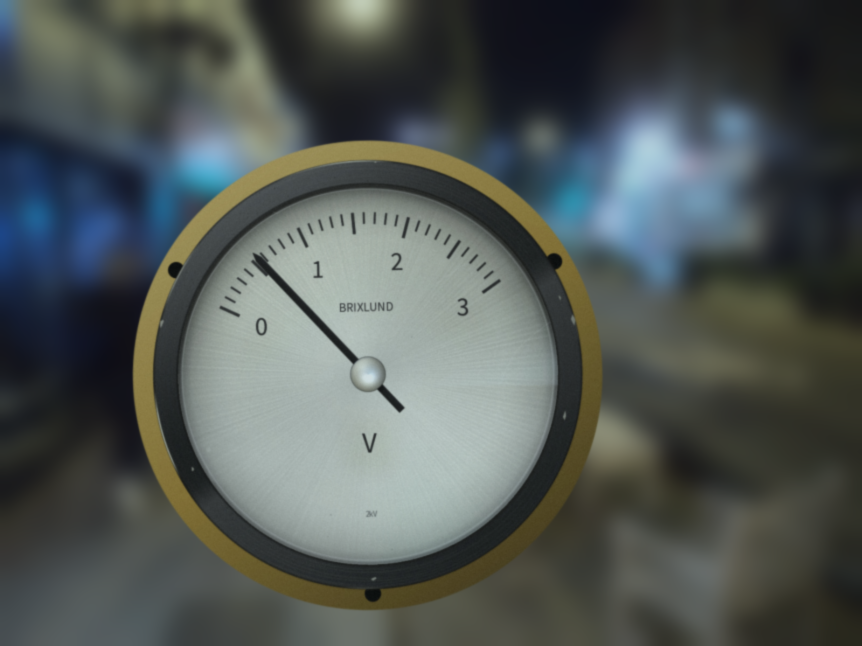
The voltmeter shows **0.55** V
